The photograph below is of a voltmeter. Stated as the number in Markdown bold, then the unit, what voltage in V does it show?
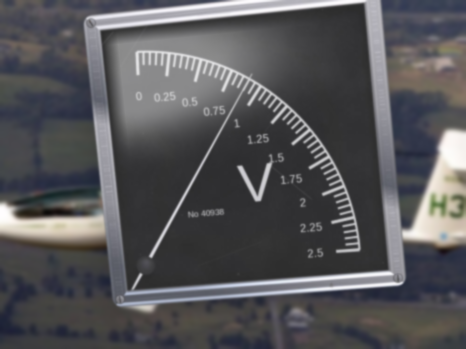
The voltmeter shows **0.9** V
